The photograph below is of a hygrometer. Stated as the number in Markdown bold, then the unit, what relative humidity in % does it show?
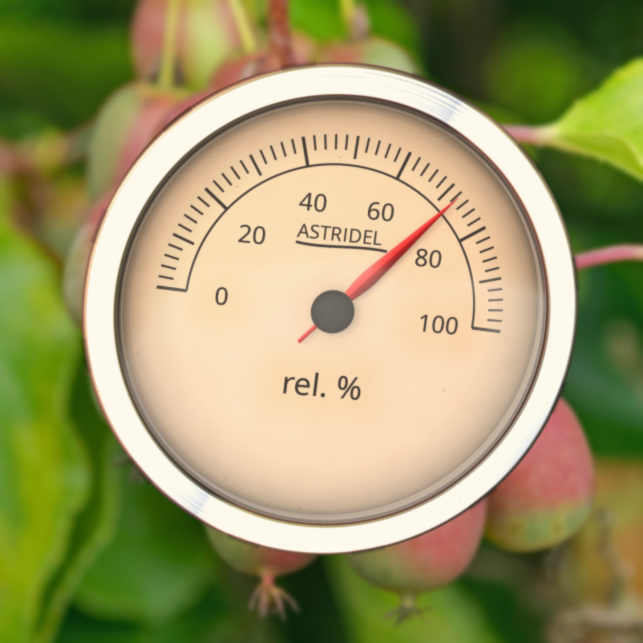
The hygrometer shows **72** %
